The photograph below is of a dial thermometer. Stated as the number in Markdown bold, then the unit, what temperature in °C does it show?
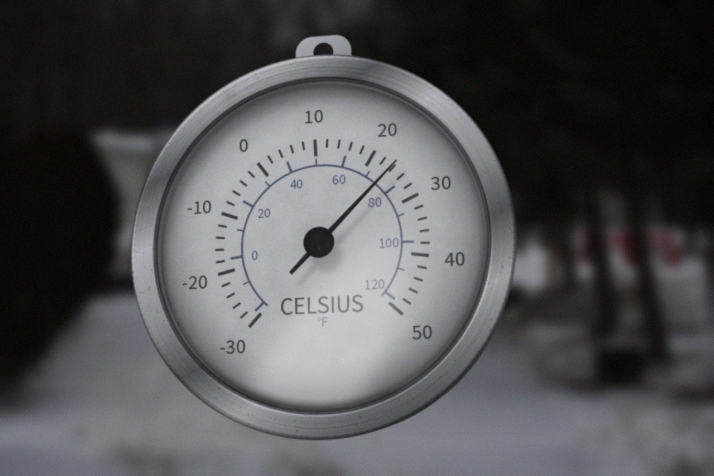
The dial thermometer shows **24** °C
